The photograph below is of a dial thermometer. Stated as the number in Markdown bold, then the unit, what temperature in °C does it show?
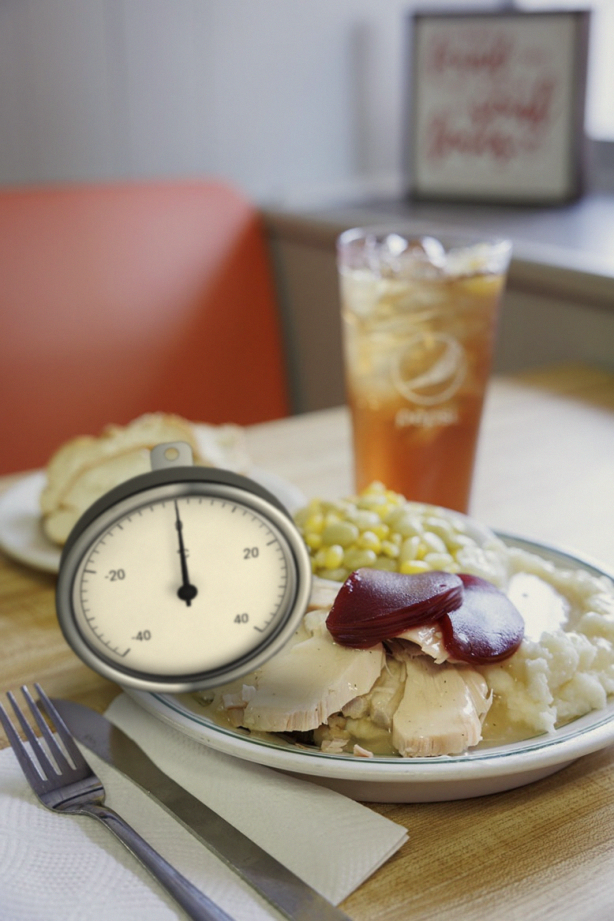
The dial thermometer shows **0** °C
